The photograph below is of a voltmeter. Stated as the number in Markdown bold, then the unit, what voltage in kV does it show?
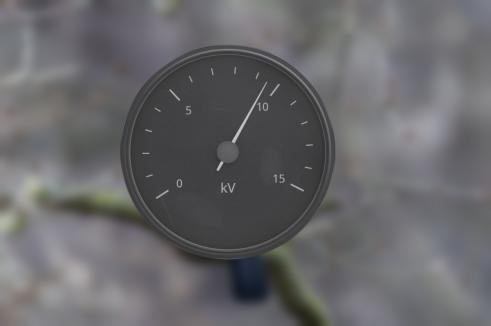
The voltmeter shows **9.5** kV
